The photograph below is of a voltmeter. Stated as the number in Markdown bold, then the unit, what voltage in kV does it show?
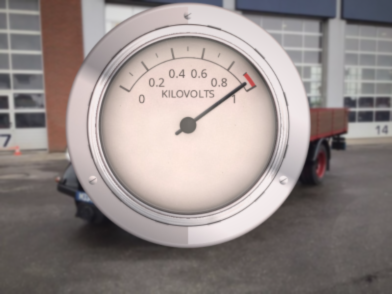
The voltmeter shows **0.95** kV
